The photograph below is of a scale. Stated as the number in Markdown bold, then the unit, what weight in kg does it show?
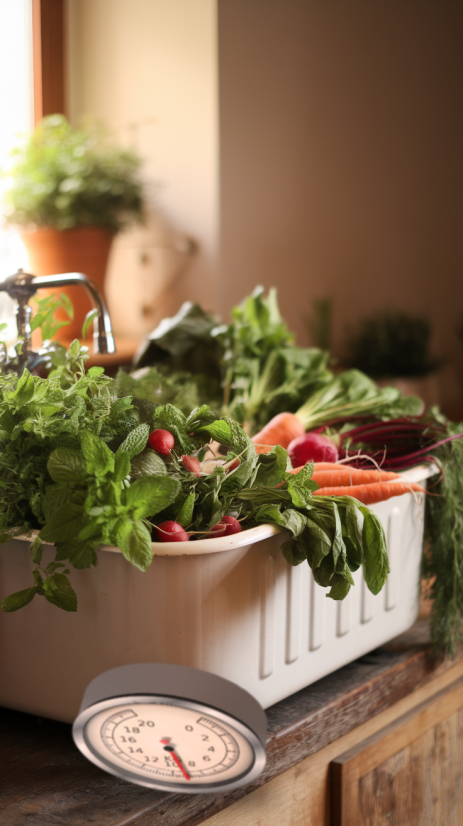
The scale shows **9** kg
